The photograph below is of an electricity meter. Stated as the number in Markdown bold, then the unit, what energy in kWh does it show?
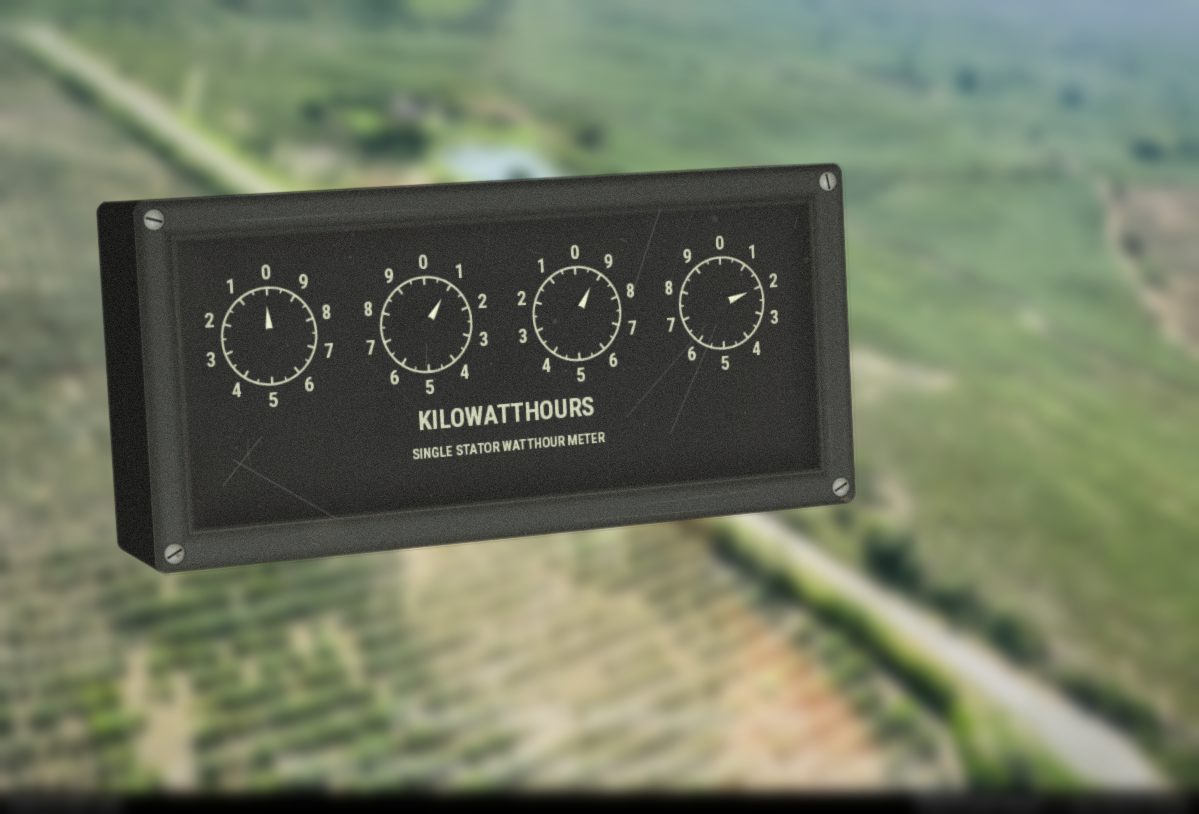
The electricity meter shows **92** kWh
